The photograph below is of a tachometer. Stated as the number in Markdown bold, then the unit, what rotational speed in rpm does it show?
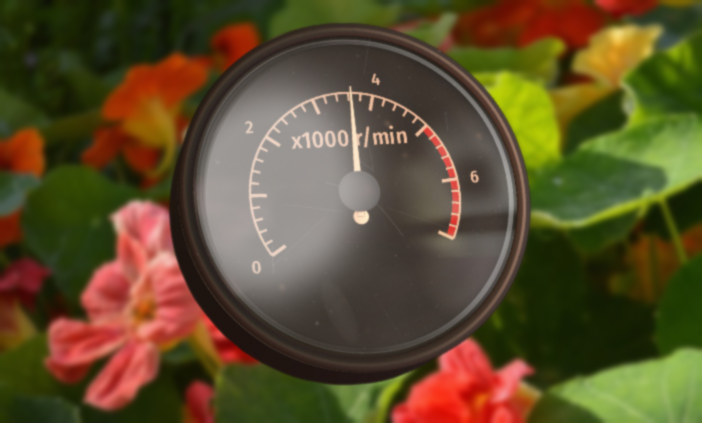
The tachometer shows **3600** rpm
